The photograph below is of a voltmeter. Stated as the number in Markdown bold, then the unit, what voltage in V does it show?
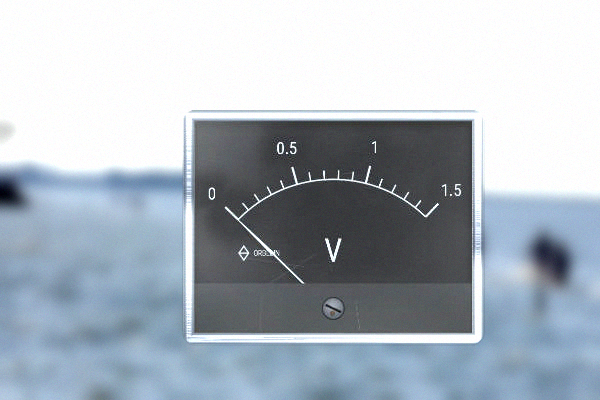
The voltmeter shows **0** V
